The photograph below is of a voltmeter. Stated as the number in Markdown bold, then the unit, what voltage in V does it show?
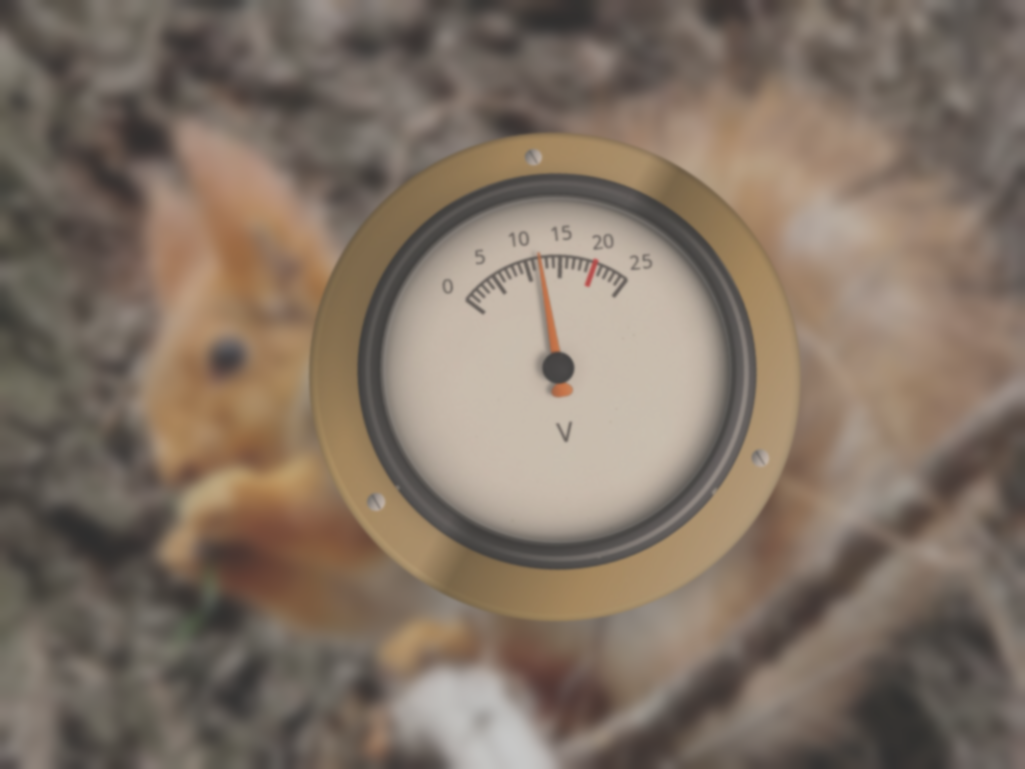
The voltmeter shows **12** V
